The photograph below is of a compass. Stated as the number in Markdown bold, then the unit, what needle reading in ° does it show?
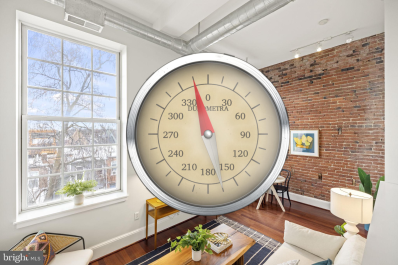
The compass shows **345** °
